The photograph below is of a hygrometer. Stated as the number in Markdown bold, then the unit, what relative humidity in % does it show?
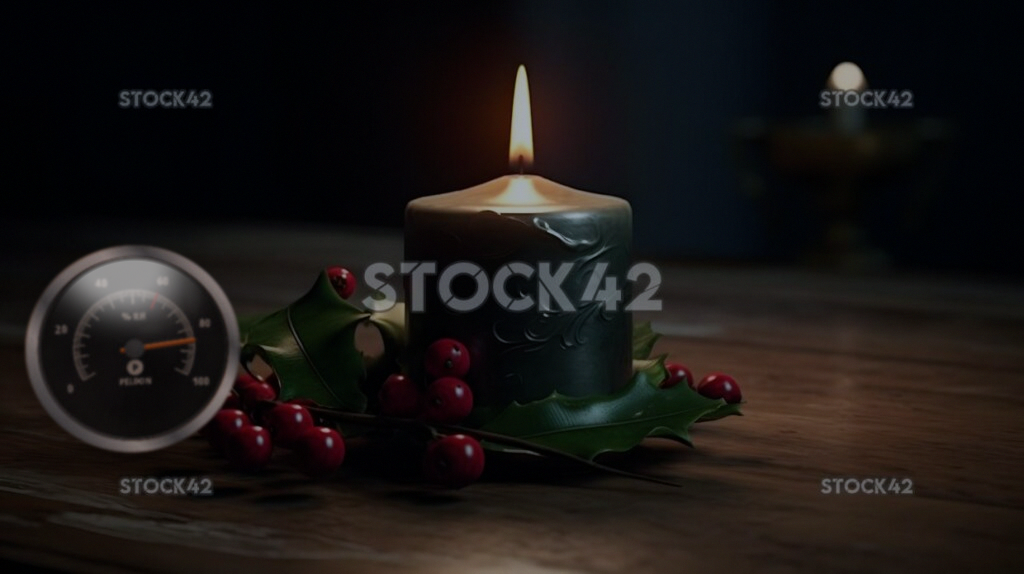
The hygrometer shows **85** %
